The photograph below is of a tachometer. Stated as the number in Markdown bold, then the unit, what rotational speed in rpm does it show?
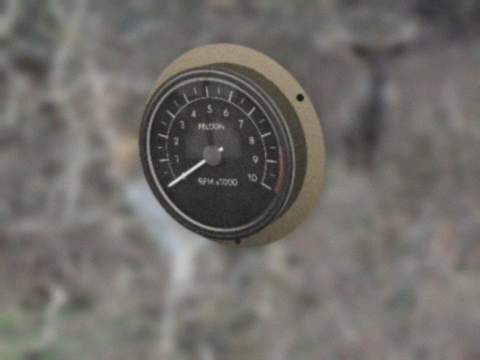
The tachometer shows **0** rpm
